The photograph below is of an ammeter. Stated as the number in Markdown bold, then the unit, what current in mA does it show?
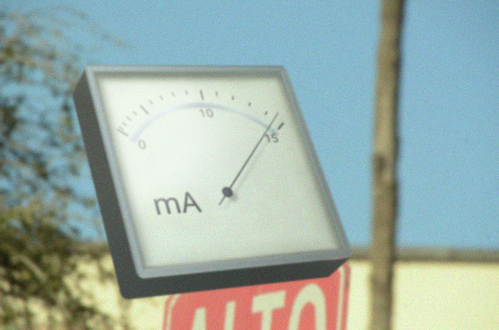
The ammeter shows **14.5** mA
